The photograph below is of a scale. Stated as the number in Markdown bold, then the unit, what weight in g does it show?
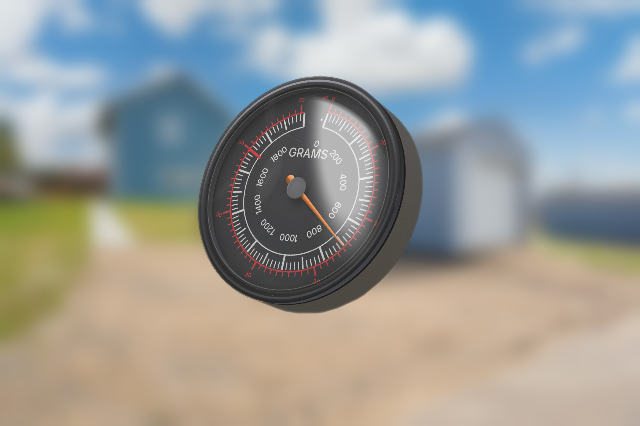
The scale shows **700** g
